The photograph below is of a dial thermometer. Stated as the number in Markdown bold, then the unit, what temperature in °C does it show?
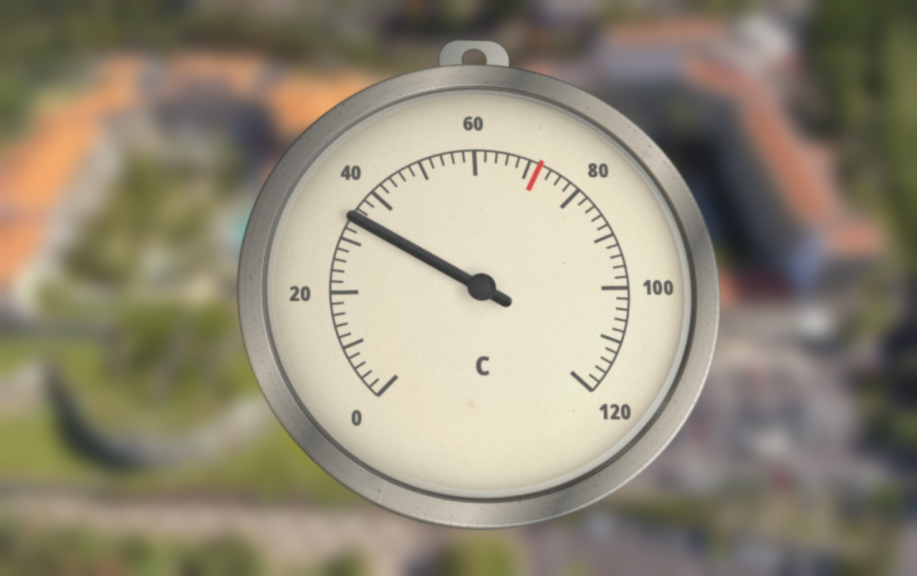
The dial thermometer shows **34** °C
